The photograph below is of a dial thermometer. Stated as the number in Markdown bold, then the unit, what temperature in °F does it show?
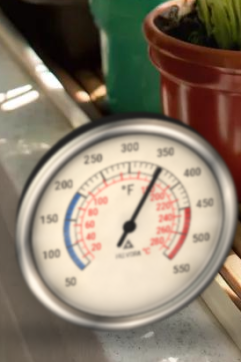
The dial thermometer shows **350** °F
